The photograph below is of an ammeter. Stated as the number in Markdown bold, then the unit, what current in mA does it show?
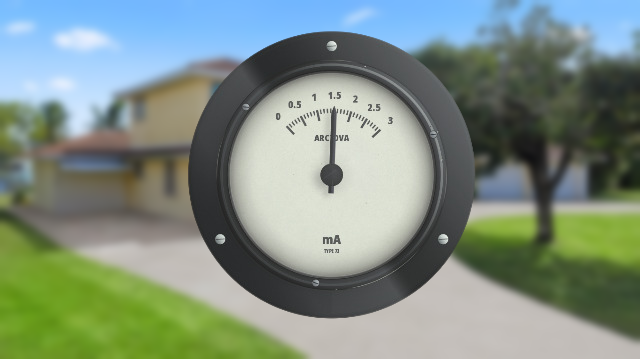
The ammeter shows **1.5** mA
